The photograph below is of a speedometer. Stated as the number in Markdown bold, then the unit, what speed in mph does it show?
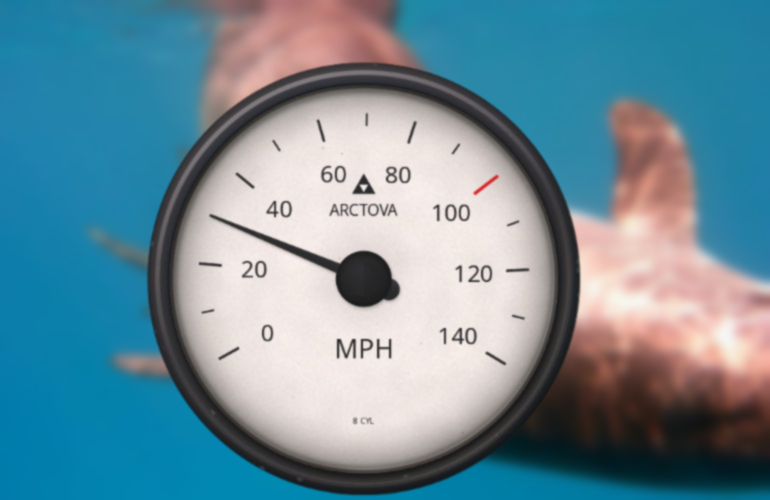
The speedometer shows **30** mph
